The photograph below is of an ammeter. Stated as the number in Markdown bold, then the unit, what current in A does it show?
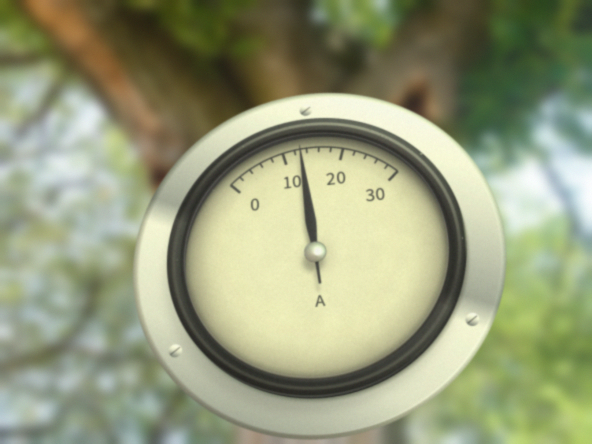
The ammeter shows **13** A
